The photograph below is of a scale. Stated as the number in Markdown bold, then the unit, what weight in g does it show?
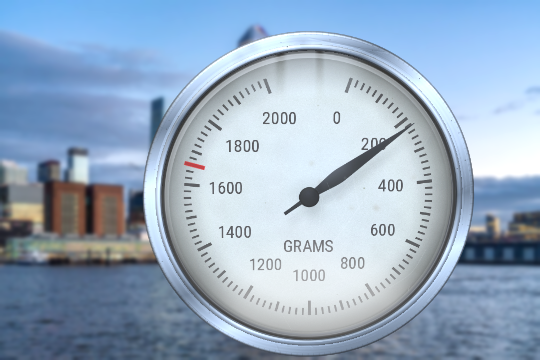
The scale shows **220** g
